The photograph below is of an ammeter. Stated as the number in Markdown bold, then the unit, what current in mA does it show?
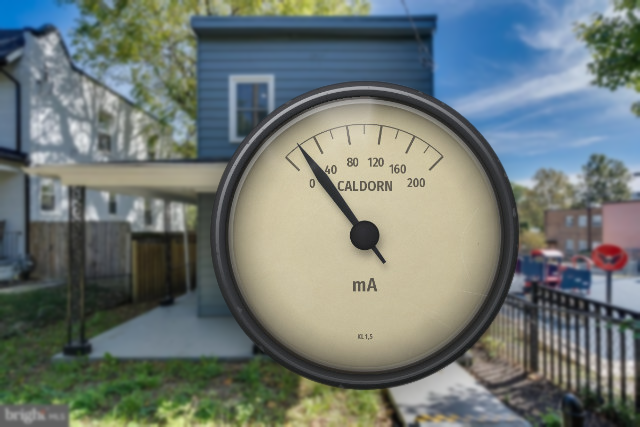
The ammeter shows **20** mA
